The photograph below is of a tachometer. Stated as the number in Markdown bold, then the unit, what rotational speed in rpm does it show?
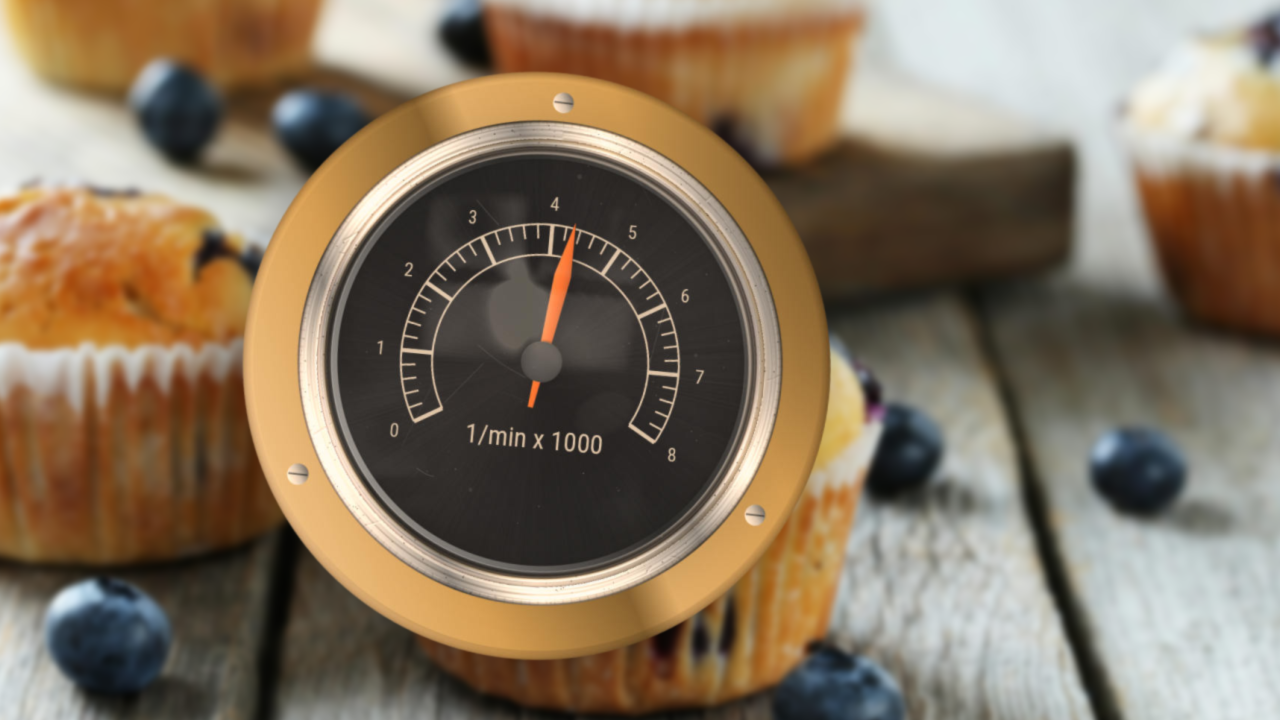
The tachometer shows **4300** rpm
